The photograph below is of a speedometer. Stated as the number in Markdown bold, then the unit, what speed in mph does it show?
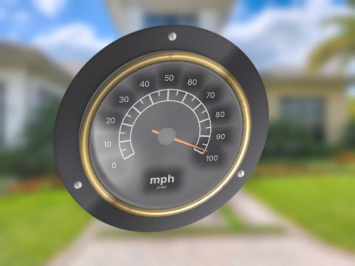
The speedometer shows **97.5** mph
